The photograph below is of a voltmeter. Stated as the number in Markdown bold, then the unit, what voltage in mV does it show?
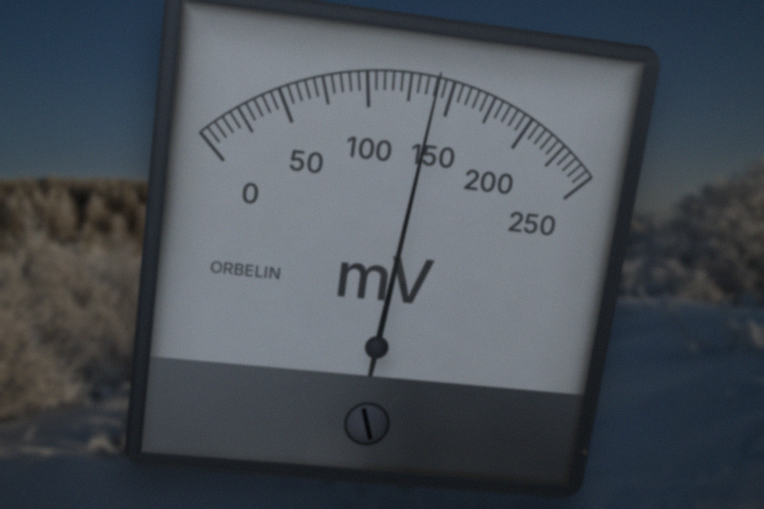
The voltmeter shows **140** mV
